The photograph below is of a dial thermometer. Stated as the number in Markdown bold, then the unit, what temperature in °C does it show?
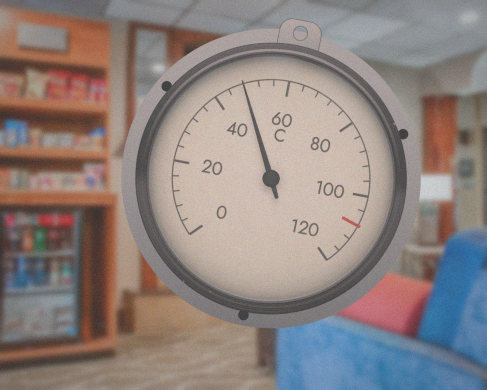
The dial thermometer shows **48** °C
